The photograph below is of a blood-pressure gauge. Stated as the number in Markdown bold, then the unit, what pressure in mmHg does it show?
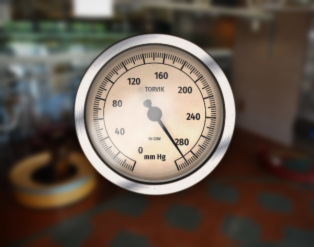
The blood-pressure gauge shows **290** mmHg
